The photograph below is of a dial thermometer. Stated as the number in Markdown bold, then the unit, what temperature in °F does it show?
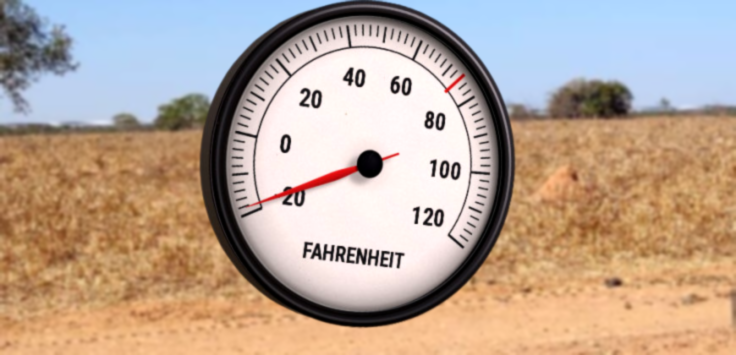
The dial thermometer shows **-18** °F
